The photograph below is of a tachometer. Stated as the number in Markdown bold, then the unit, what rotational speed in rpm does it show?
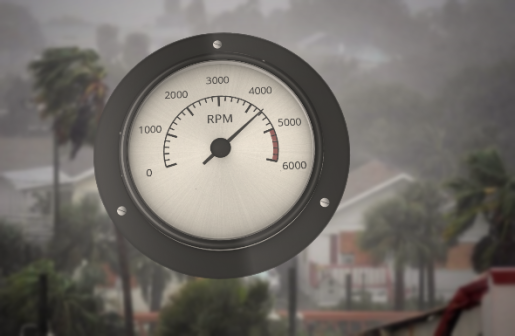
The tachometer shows **4400** rpm
